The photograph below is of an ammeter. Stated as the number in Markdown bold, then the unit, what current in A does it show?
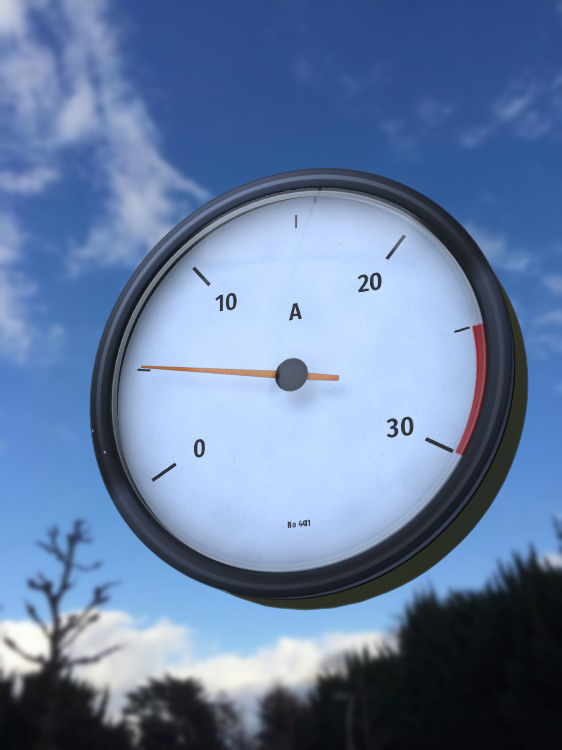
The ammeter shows **5** A
